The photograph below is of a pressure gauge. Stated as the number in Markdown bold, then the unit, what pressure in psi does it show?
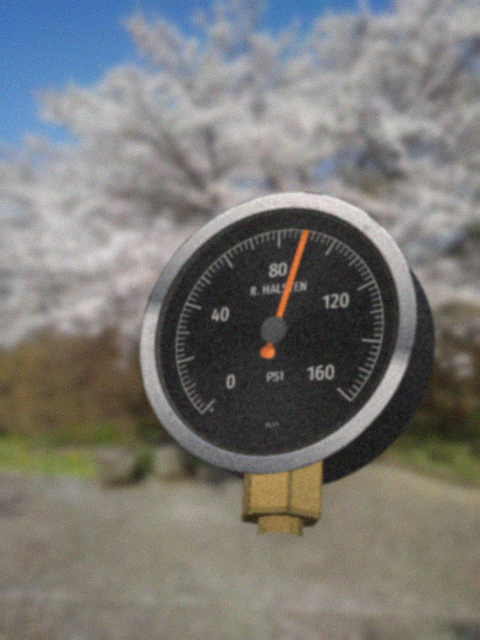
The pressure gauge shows **90** psi
